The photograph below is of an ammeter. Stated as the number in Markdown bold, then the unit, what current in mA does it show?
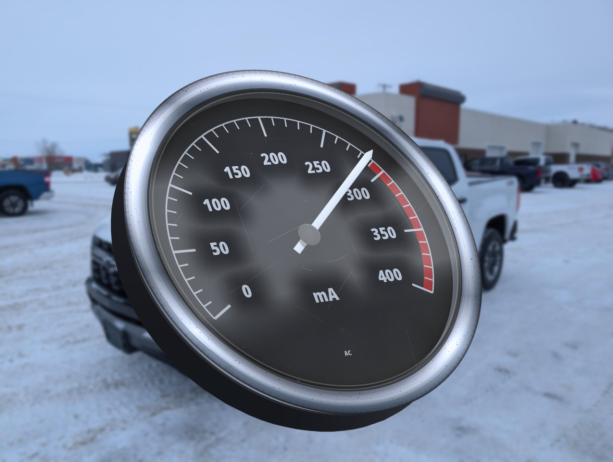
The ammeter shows **285** mA
